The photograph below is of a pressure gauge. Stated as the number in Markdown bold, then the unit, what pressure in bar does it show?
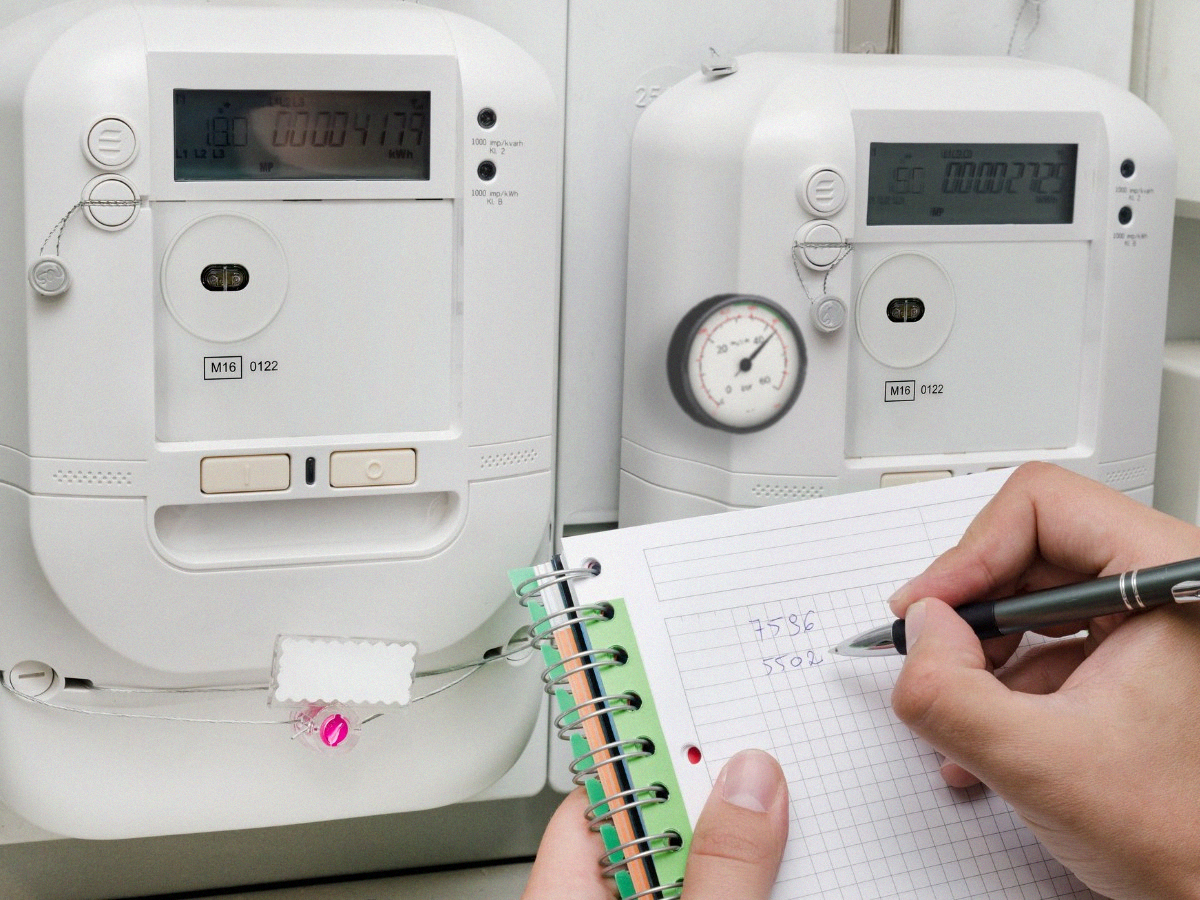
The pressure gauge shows **42.5** bar
